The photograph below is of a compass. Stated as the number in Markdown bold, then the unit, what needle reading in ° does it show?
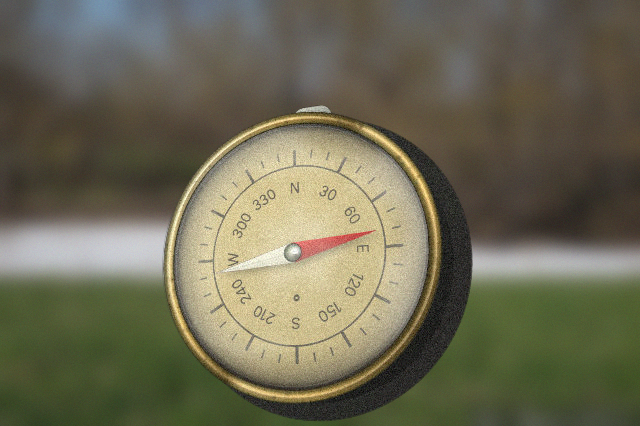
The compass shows **80** °
